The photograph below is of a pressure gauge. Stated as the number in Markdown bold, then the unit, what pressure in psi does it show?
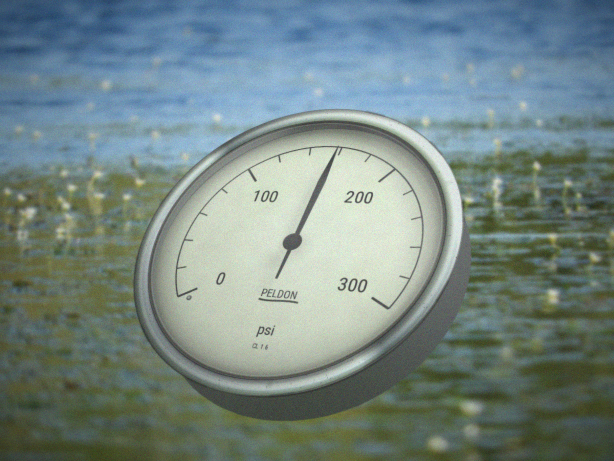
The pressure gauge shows **160** psi
